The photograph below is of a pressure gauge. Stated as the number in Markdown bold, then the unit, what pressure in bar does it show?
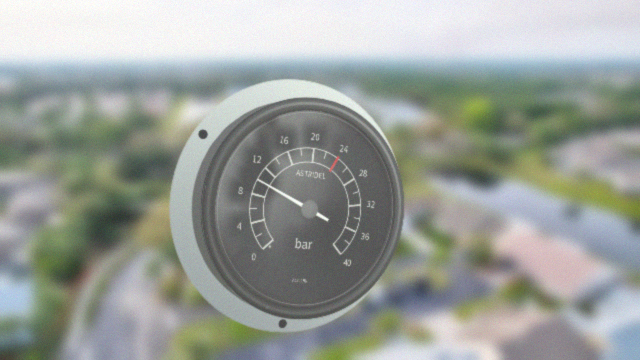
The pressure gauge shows **10** bar
